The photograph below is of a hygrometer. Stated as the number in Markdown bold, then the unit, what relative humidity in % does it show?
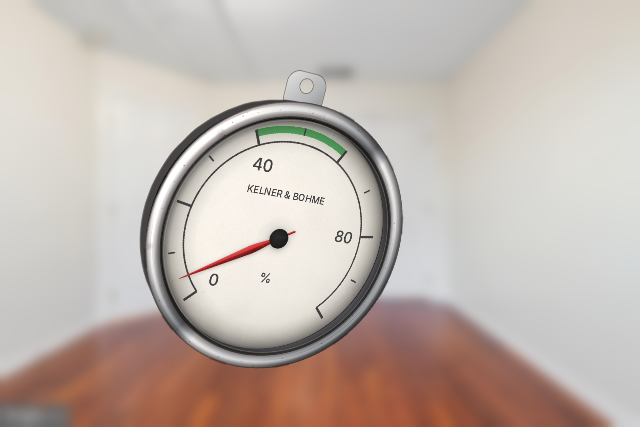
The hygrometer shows **5** %
